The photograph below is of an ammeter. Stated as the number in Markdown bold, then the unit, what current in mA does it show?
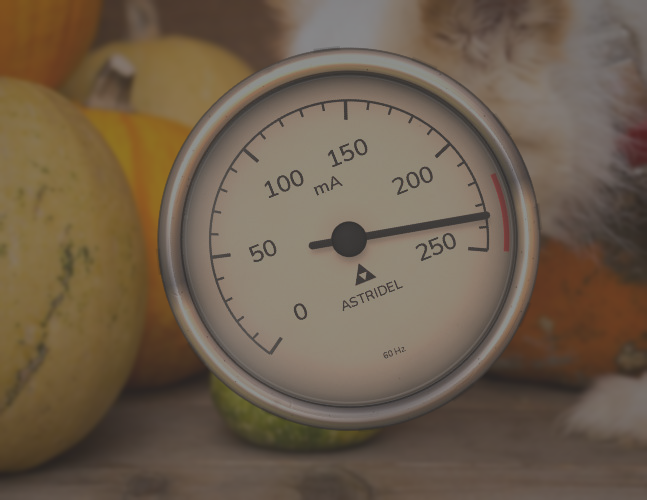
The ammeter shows **235** mA
